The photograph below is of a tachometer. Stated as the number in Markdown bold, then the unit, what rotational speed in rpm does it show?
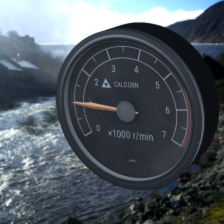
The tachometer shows **1000** rpm
